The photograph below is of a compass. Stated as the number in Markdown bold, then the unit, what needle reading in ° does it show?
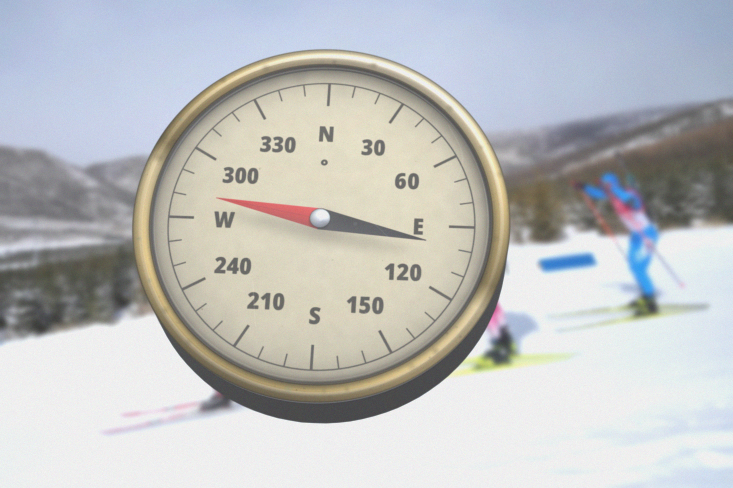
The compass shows **280** °
